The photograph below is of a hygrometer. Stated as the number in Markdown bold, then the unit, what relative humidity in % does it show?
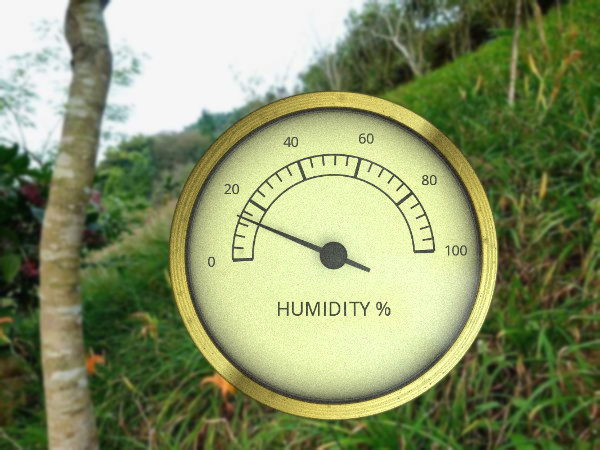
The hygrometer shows **14** %
